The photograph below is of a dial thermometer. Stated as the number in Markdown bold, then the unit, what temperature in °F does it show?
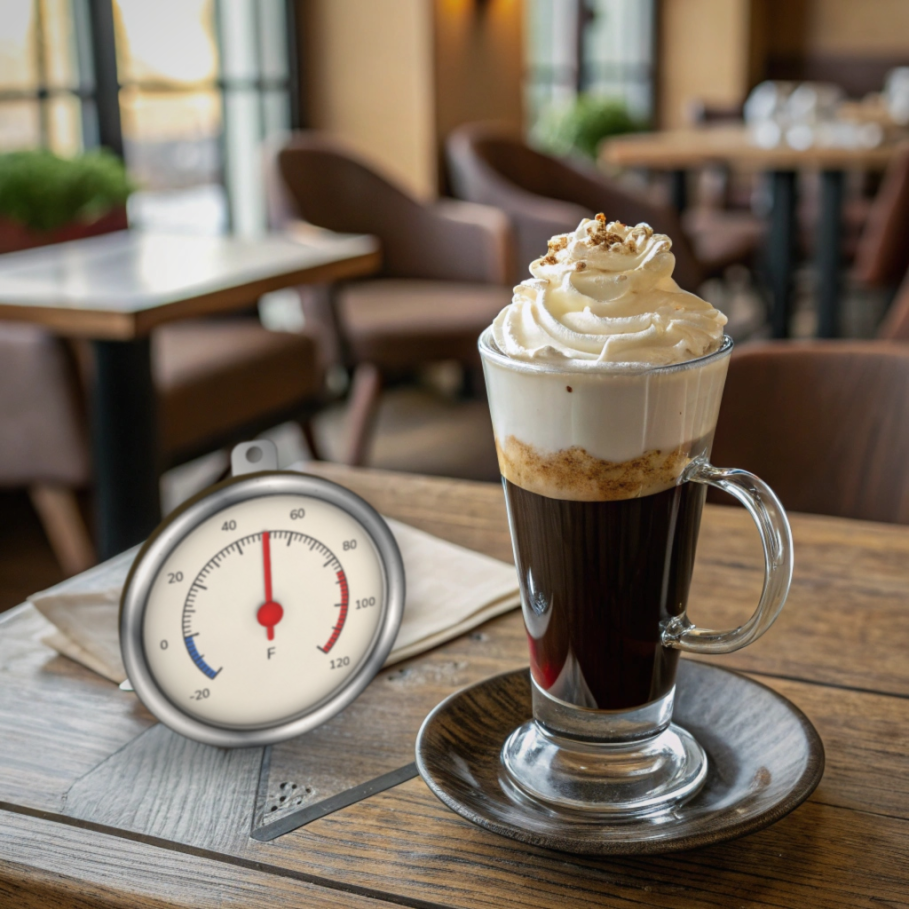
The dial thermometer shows **50** °F
